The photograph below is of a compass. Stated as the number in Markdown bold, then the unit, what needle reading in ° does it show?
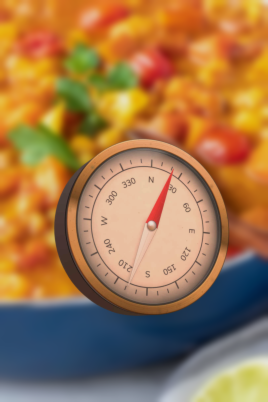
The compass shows **20** °
